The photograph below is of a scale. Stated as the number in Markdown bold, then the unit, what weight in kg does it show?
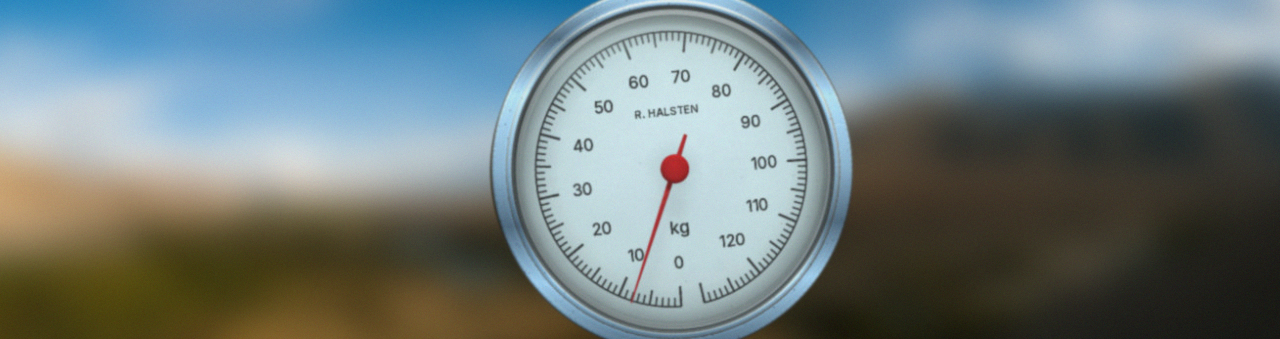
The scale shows **8** kg
